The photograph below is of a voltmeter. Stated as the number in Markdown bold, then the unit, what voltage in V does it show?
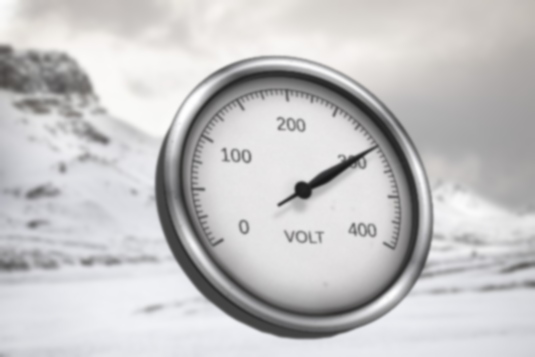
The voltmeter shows **300** V
